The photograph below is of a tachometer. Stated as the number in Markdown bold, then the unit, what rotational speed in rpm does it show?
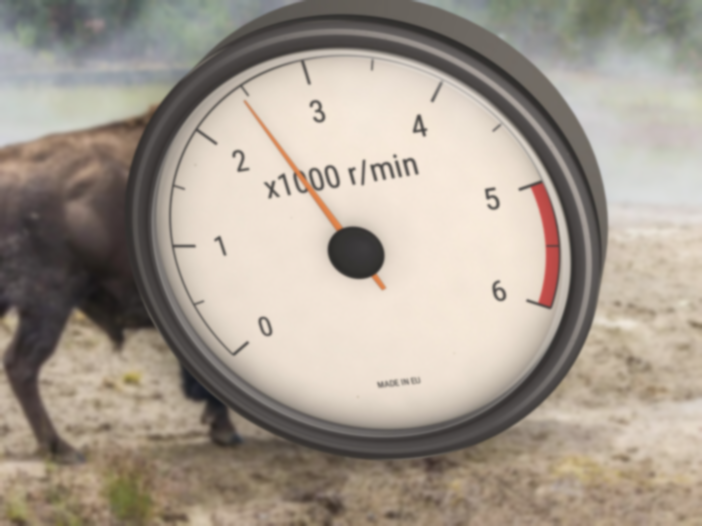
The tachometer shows **2500** rpm
